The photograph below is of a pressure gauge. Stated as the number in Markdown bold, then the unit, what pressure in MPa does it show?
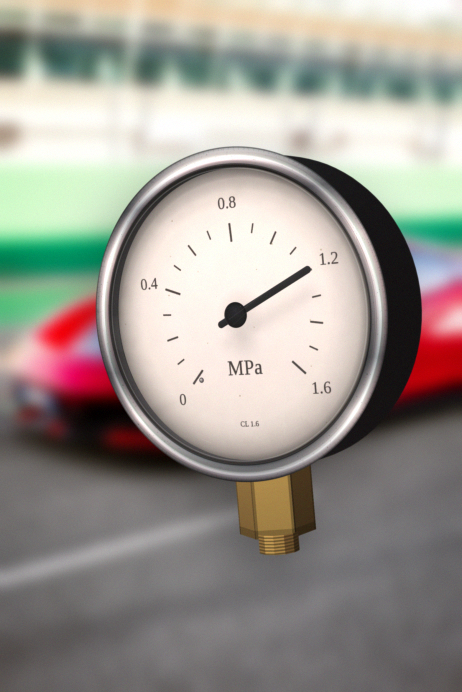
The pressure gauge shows **1.2** MPa
